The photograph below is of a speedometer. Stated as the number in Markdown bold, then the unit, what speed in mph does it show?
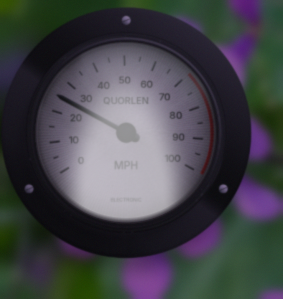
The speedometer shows **25** mph
